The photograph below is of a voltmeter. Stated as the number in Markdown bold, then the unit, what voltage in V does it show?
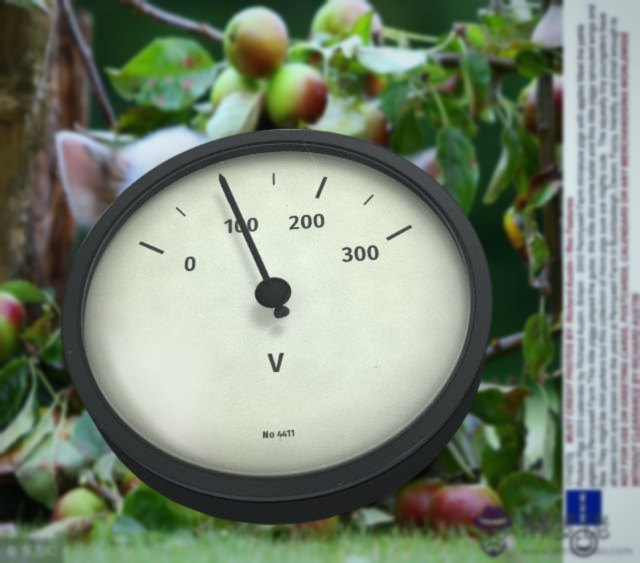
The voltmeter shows **100** V
